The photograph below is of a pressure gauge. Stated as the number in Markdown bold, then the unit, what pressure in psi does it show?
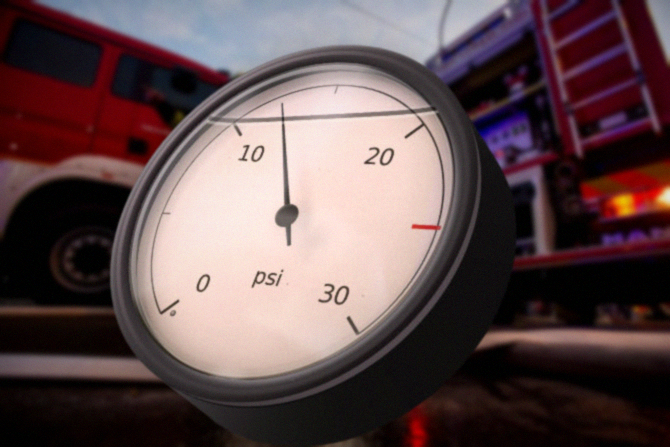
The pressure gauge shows **12.5** psi
